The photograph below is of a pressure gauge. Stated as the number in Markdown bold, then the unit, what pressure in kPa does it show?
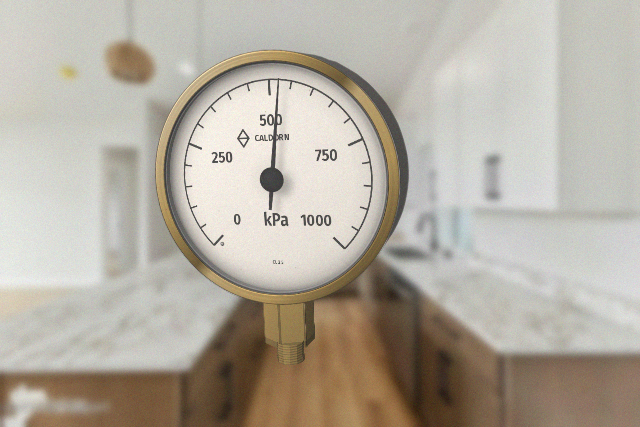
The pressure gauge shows **525** kPa
